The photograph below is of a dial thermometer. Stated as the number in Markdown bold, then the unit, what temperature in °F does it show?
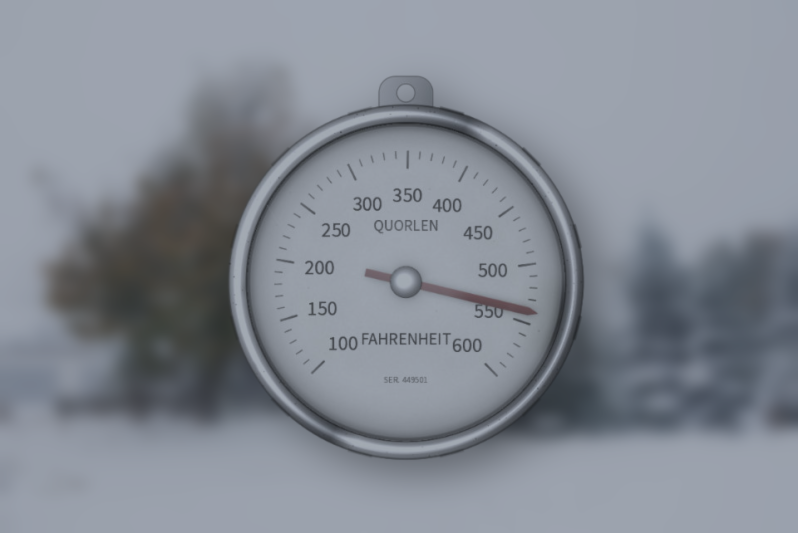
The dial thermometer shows **540** °F
